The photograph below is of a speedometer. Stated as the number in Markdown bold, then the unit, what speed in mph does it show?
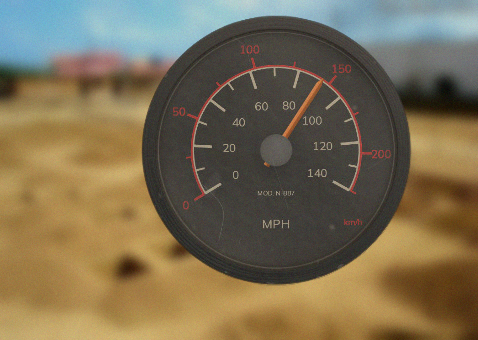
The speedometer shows **90** mph
